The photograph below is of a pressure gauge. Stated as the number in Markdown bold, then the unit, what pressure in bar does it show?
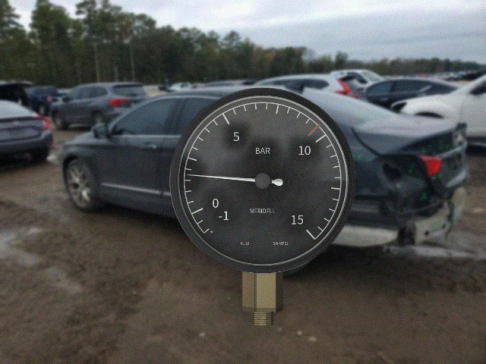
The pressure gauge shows **1.75** bar
